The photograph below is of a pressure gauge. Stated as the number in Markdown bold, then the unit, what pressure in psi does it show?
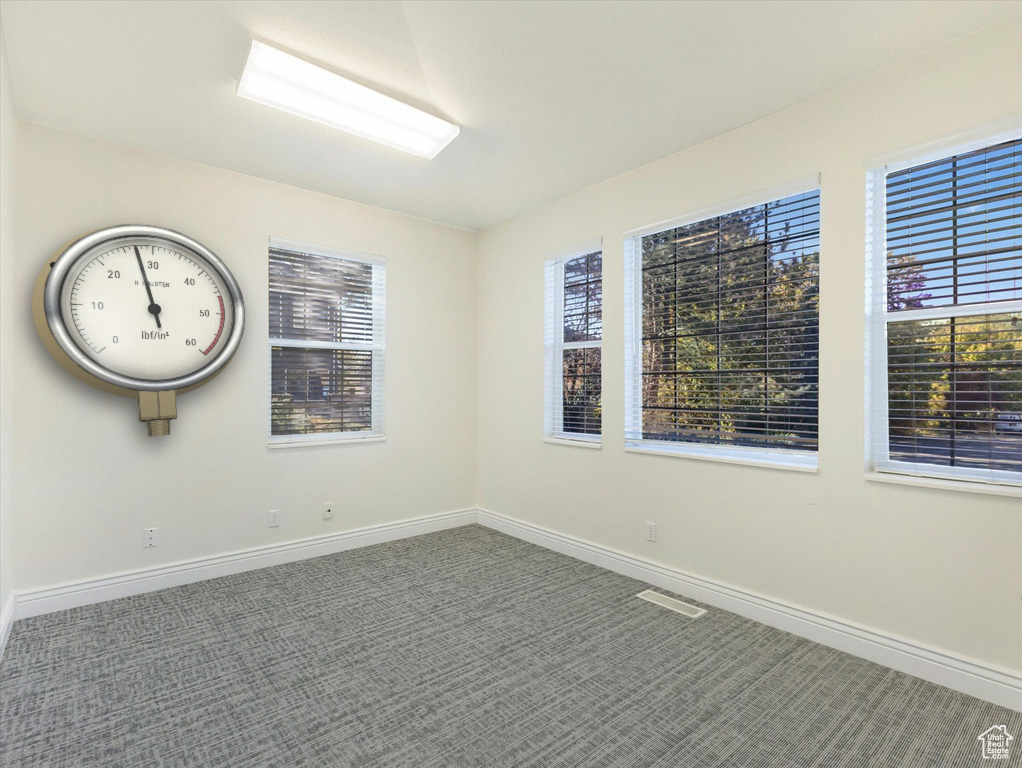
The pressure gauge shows **27** psi
